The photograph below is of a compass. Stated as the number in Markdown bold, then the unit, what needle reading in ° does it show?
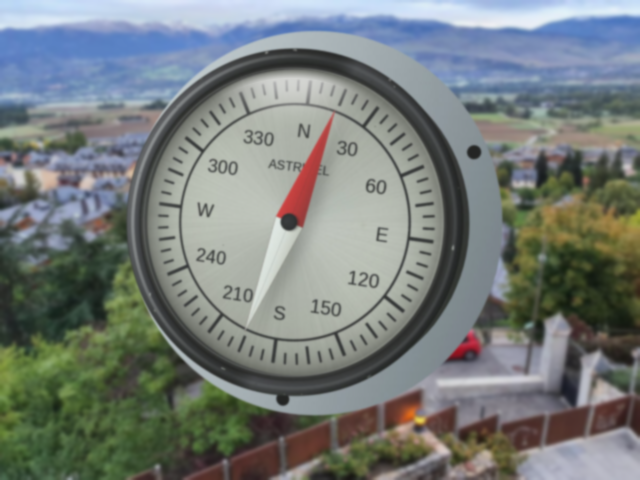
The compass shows **15** °
